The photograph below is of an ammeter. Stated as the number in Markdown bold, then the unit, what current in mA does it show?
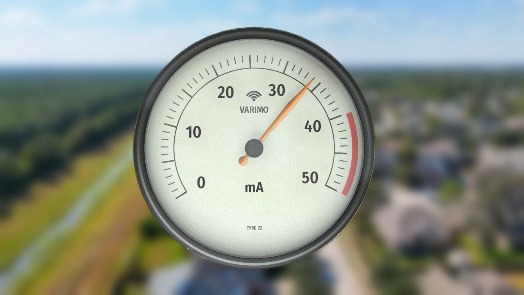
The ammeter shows **34** mA
